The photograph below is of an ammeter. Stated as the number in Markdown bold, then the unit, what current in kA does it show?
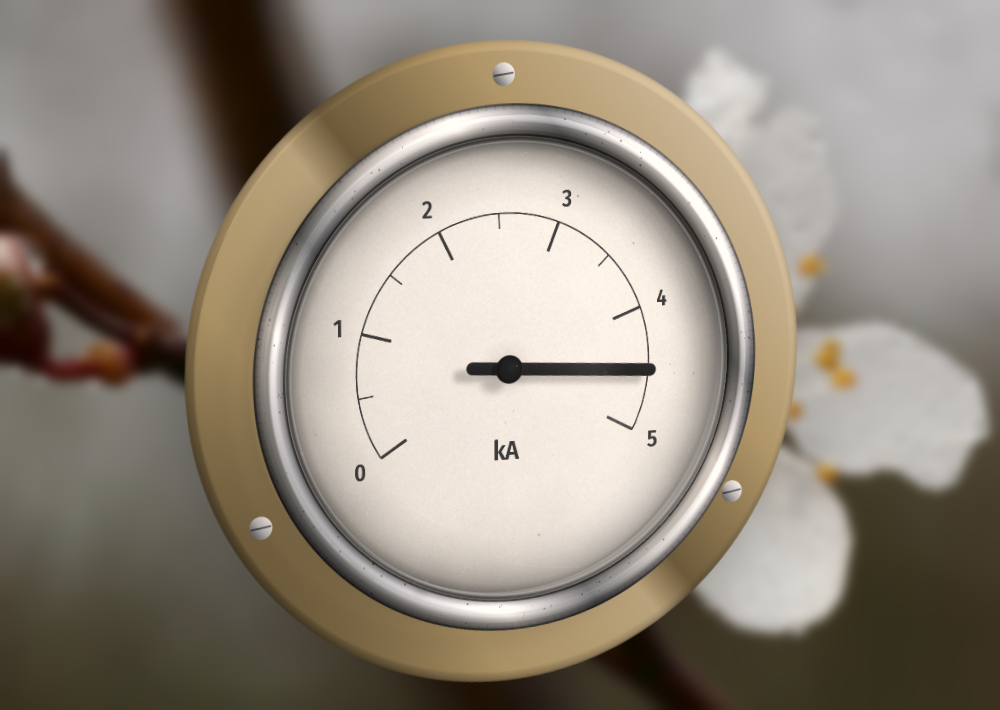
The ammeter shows **4.5** kA
